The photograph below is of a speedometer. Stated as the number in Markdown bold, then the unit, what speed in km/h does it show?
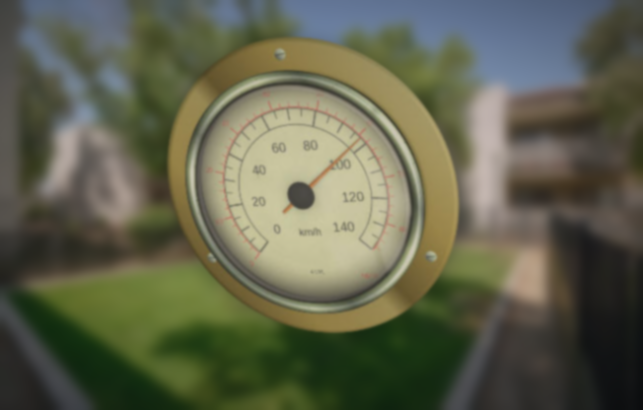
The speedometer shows **97.5** km/h
